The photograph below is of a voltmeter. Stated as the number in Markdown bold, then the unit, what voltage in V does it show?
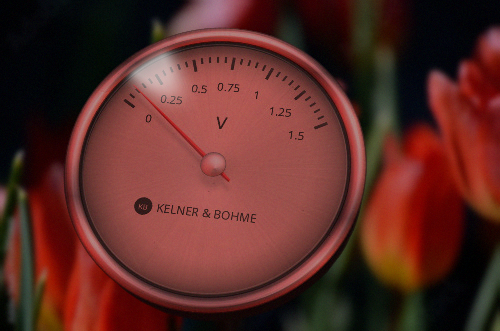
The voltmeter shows **0.1** V
